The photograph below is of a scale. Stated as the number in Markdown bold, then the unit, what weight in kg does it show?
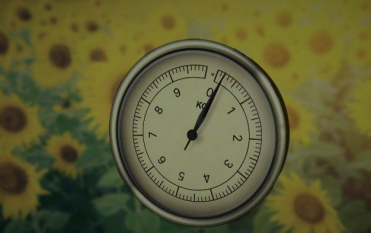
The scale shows **0.2** kg
